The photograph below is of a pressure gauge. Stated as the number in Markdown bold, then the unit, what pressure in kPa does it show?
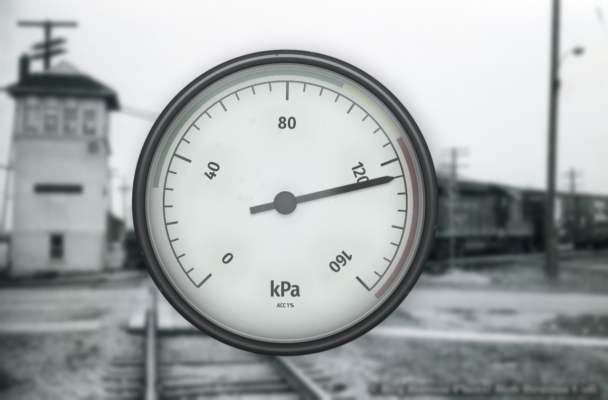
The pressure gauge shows **125** kPa
